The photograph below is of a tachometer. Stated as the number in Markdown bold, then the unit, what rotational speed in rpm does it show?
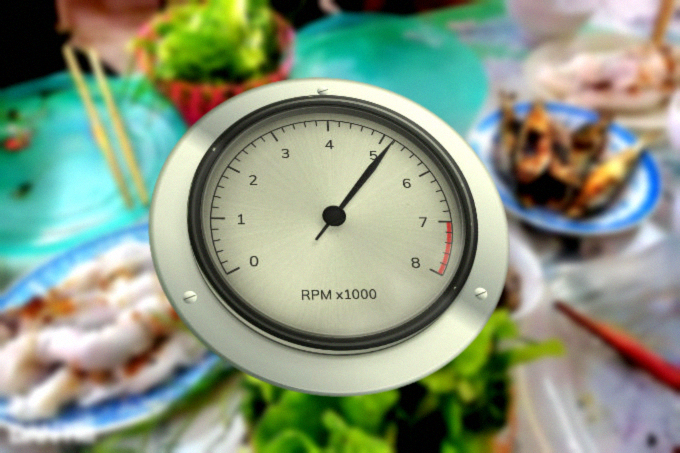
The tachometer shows **5200** rpm
